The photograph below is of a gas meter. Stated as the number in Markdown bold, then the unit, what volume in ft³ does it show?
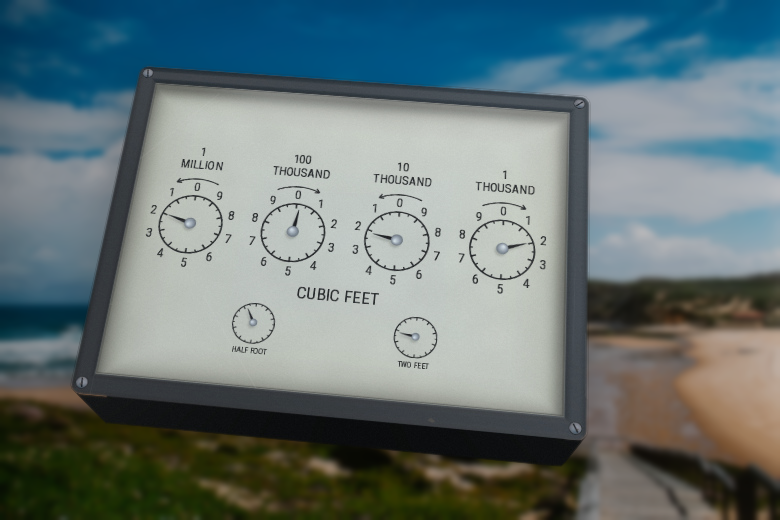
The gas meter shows **202200** ft³
